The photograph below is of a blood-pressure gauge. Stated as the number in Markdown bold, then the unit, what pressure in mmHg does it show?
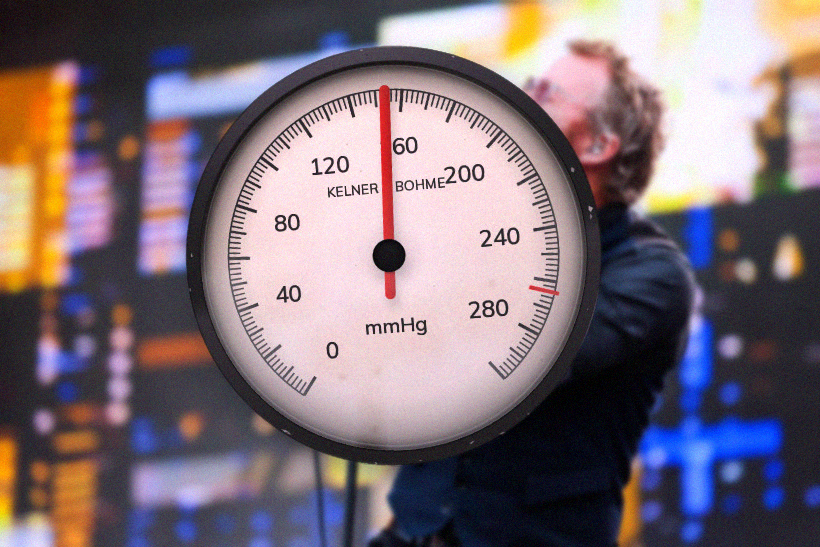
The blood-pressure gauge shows **154** mmHg
